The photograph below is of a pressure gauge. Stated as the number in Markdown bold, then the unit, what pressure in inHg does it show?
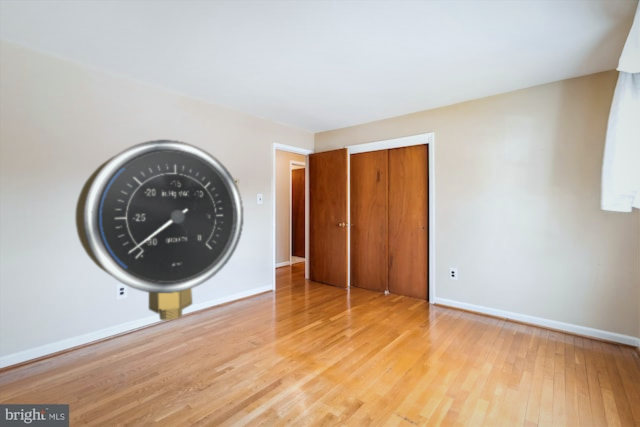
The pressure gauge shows **-29** inHg
